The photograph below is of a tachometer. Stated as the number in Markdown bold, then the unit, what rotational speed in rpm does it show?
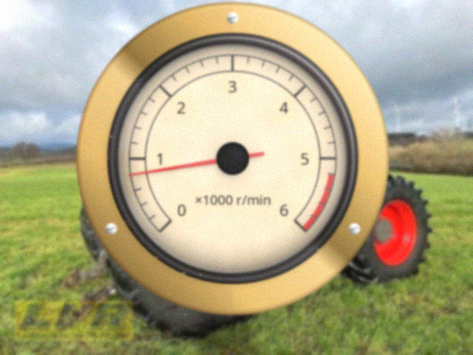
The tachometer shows **800** rpm
